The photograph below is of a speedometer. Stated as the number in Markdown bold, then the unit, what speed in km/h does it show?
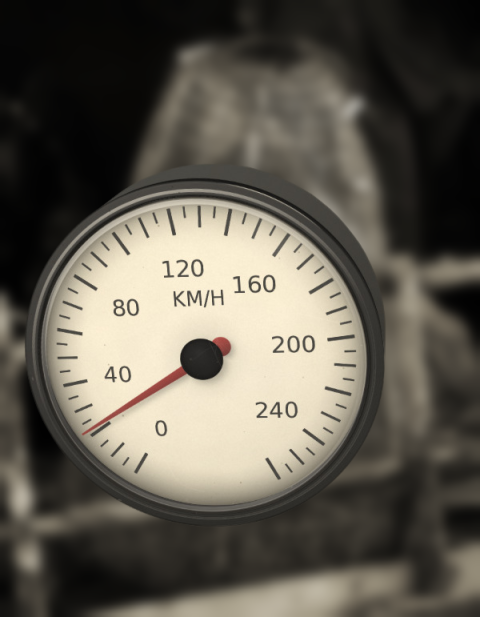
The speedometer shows **22.5** km/h
